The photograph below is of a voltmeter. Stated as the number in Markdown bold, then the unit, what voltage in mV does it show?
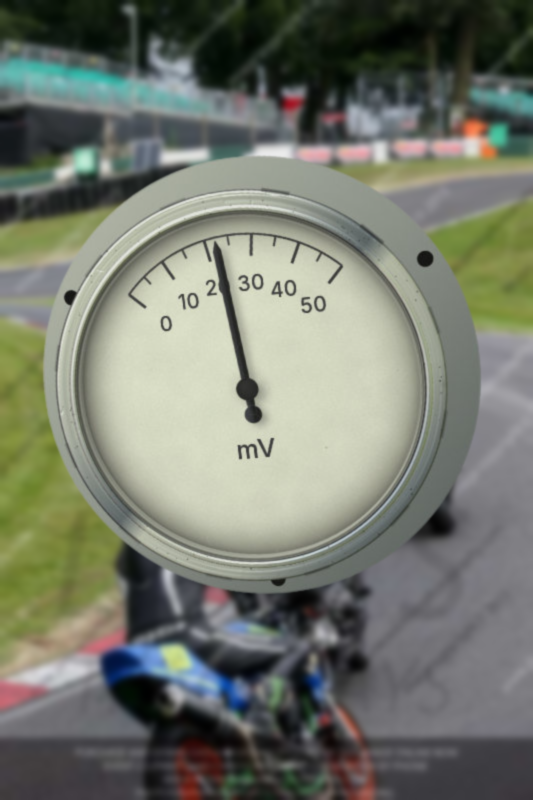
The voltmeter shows **22.5** mV
